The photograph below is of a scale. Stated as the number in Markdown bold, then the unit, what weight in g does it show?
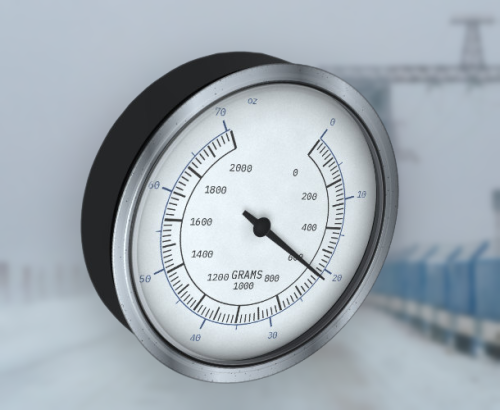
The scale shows **600** g
